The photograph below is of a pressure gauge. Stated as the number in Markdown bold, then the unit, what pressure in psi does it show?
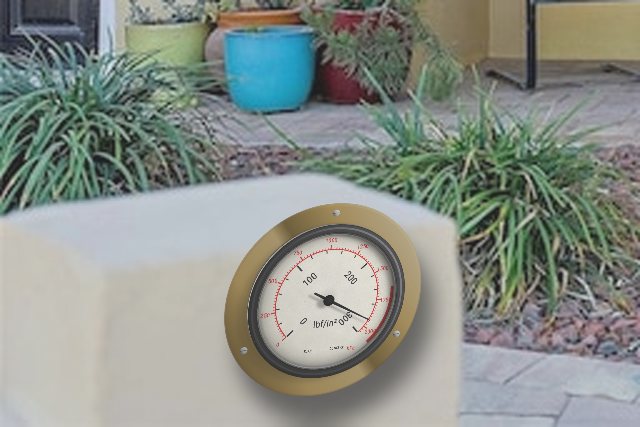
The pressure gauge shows **280** psi
